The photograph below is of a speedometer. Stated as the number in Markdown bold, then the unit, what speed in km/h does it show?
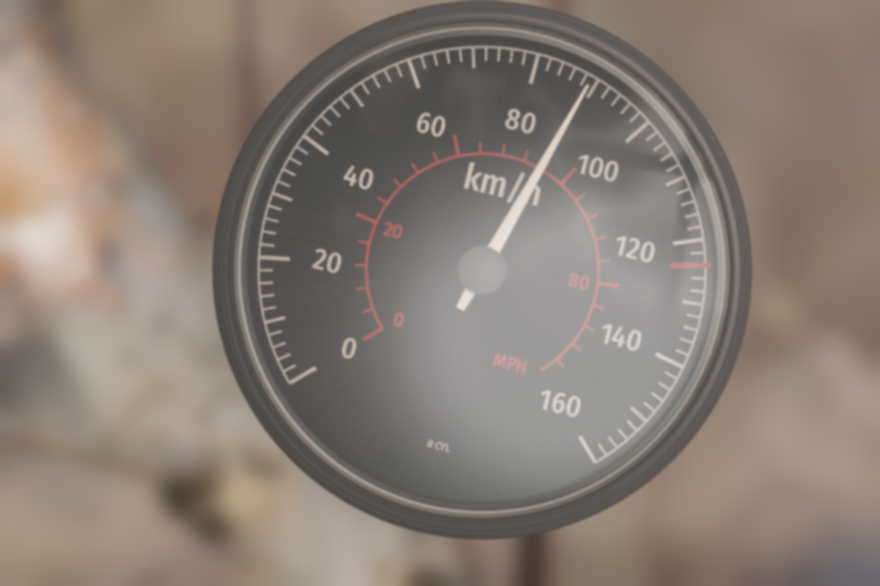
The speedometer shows **89** km/h
